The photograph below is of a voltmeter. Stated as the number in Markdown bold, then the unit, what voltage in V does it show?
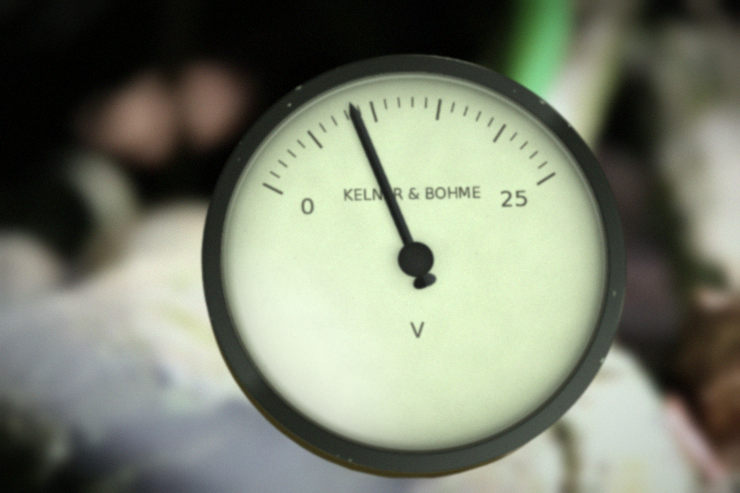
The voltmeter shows **8.5** V
